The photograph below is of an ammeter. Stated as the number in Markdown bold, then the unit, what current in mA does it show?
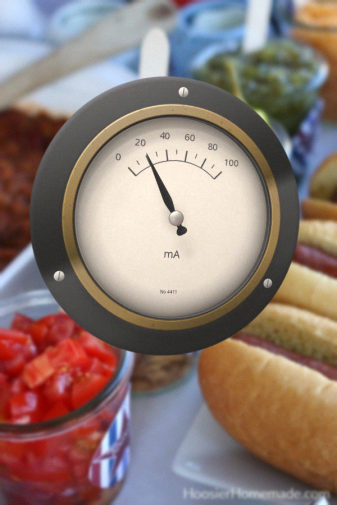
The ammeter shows **20** mA
